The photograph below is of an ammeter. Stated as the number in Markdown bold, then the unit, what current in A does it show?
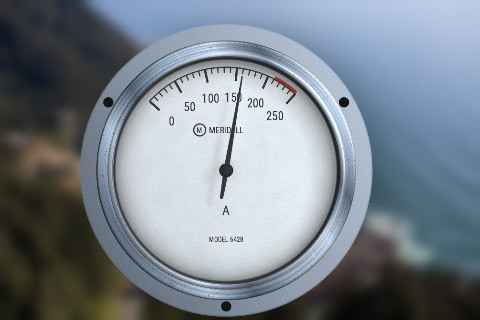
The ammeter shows **160** A
